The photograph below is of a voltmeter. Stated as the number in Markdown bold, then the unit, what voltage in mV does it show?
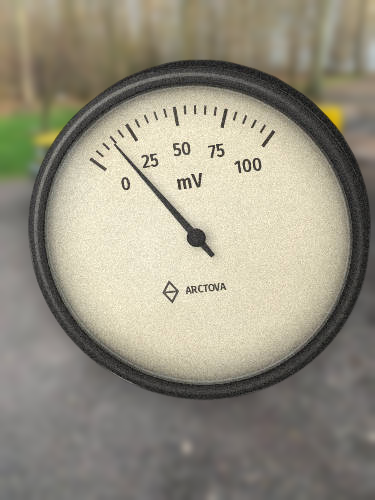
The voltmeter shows **15** mV
